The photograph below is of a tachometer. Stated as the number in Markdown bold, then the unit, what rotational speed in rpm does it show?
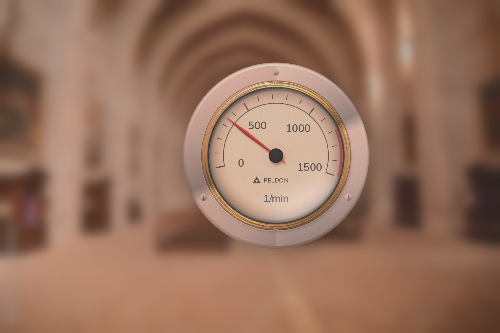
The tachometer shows **350** rpm
